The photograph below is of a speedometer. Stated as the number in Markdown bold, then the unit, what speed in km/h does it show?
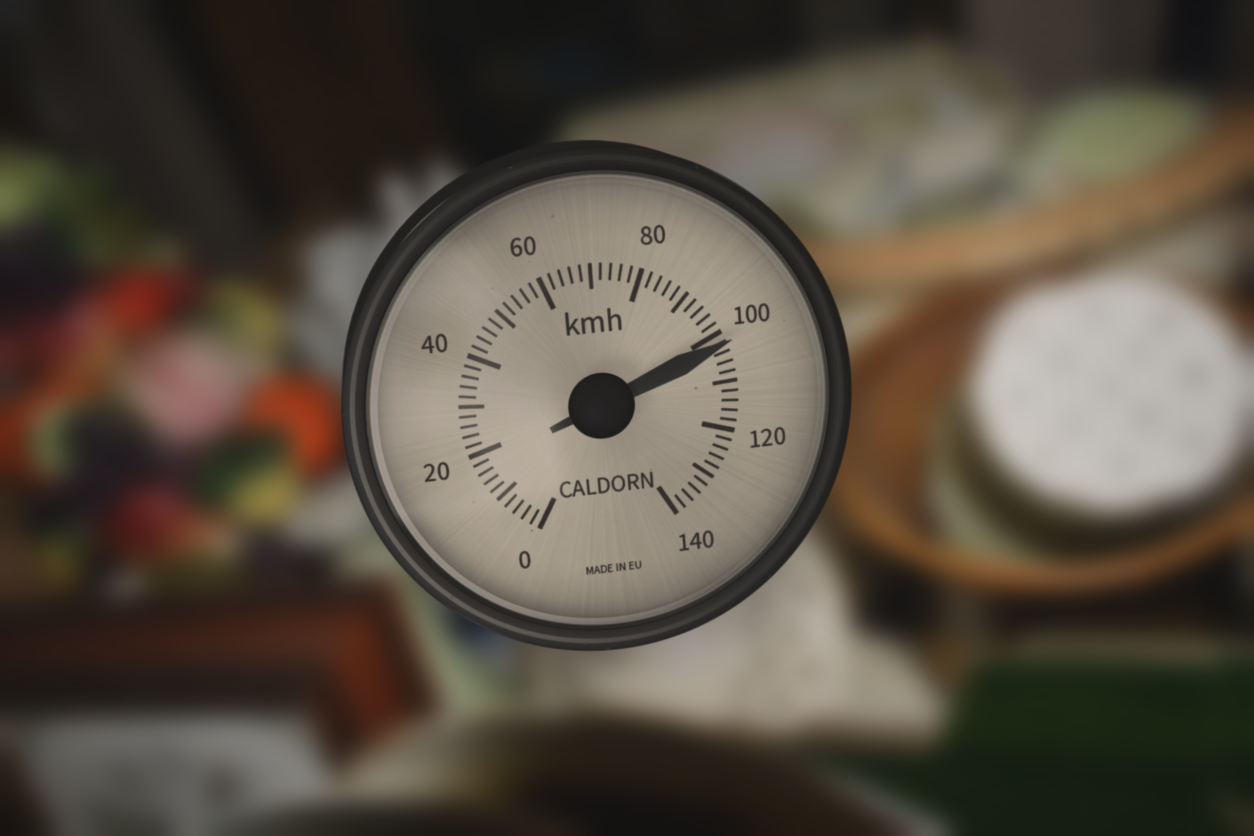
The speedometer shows **102** km/h
